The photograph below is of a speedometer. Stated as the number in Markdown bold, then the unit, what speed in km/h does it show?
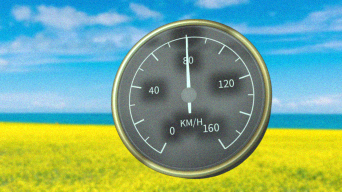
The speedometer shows **80** km/h
